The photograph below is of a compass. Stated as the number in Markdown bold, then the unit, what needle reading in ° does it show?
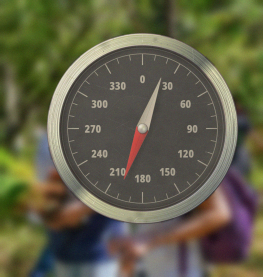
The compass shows **200** °
